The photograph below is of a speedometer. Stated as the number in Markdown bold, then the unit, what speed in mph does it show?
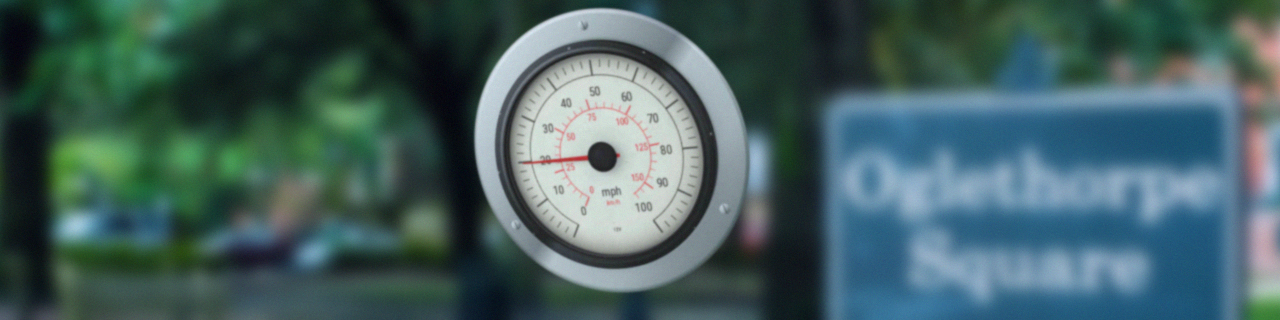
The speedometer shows **20** mph
